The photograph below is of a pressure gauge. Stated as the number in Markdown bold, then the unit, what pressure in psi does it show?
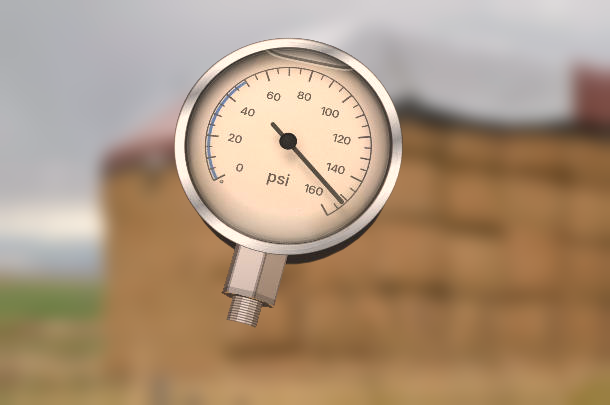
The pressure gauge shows **152.5** psi
